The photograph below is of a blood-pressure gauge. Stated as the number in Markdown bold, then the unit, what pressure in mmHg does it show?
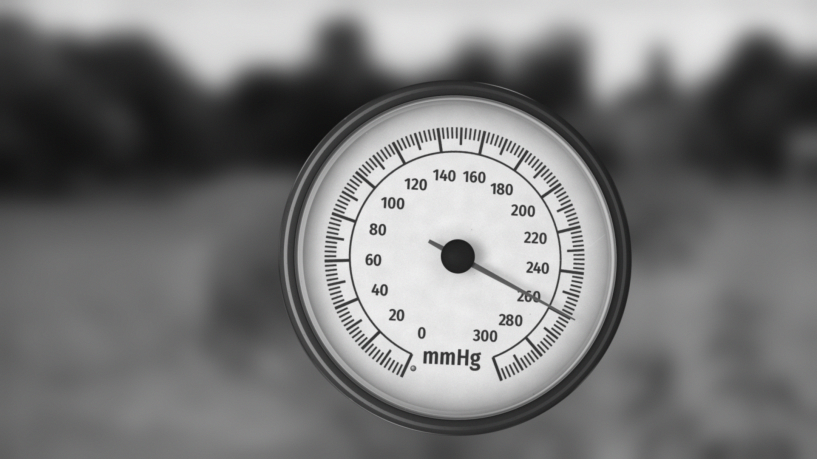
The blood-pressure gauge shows **260** mmHg
